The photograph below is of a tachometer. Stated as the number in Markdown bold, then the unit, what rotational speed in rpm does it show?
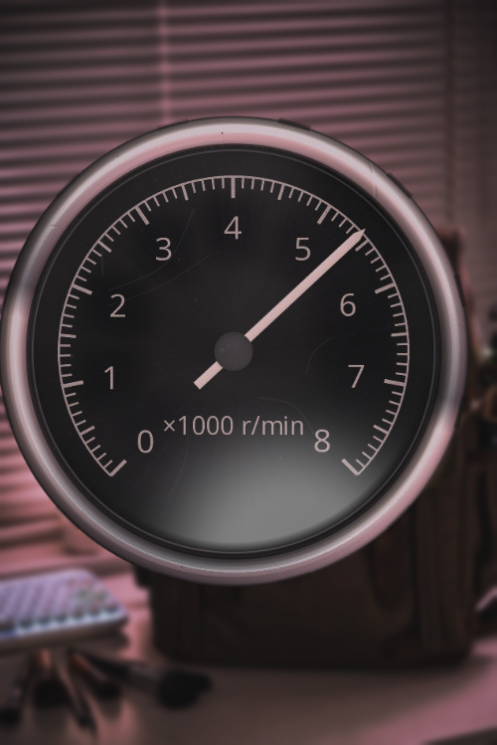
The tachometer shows **5400** rpm
